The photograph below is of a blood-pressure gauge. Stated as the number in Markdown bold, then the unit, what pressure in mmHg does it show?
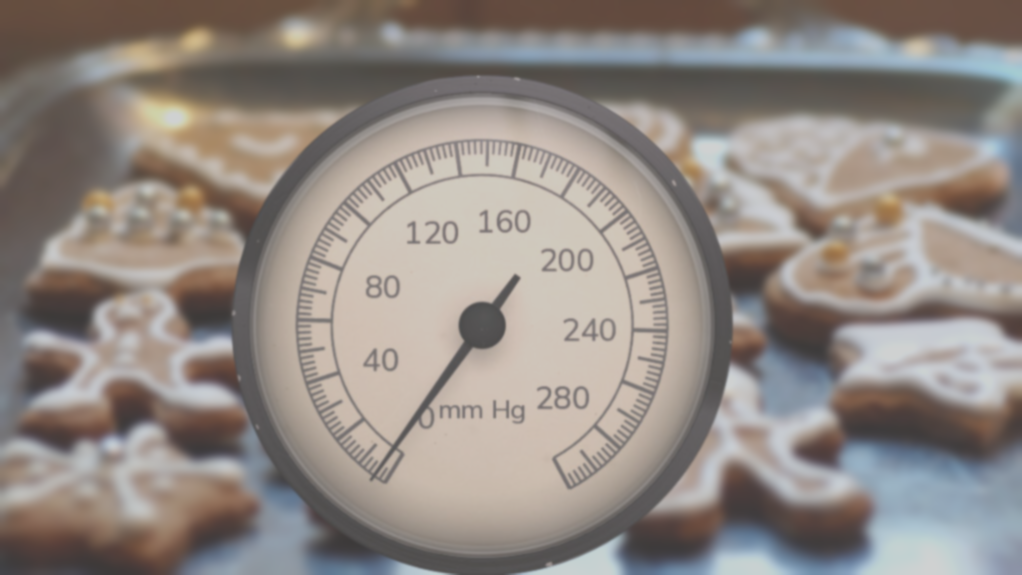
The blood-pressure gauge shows **4** mmHg
